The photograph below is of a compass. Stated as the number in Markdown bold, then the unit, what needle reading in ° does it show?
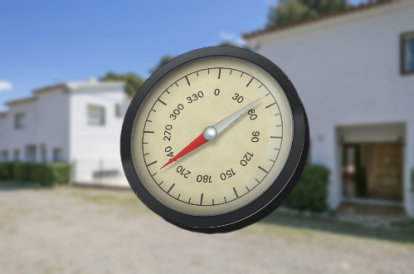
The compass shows **230** °
